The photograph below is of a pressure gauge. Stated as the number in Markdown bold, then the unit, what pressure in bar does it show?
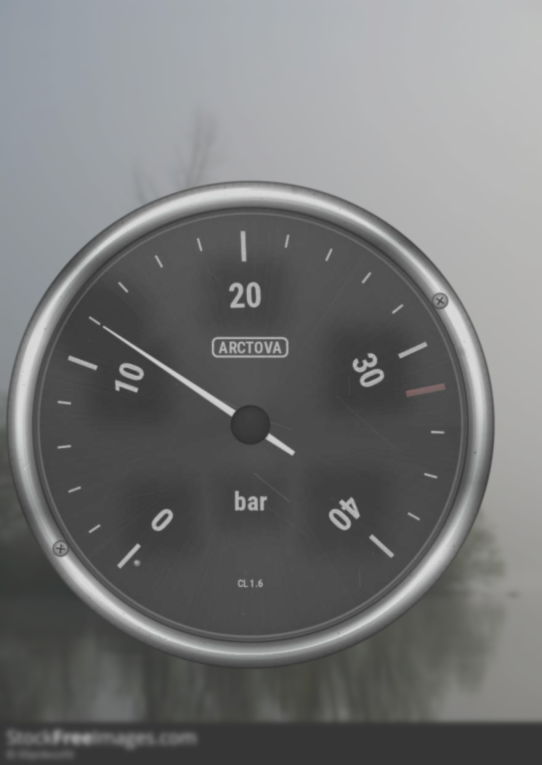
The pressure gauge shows **12** bar
